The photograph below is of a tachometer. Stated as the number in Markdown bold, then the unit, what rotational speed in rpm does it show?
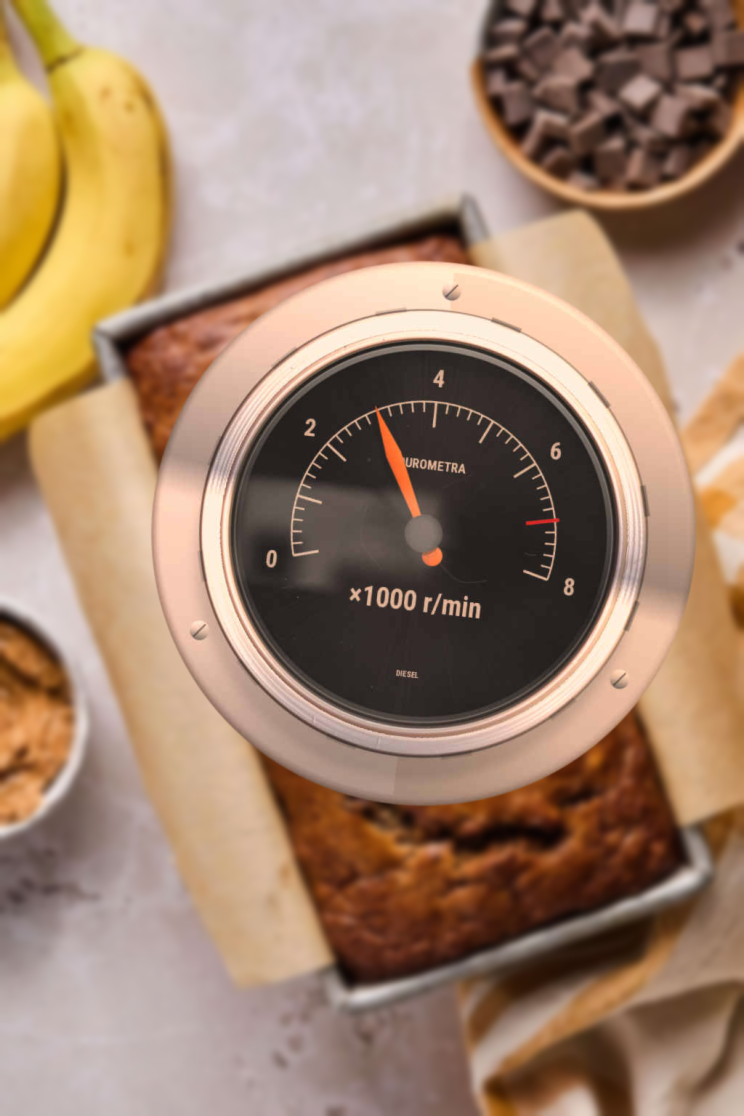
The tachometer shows **3000** rpm
